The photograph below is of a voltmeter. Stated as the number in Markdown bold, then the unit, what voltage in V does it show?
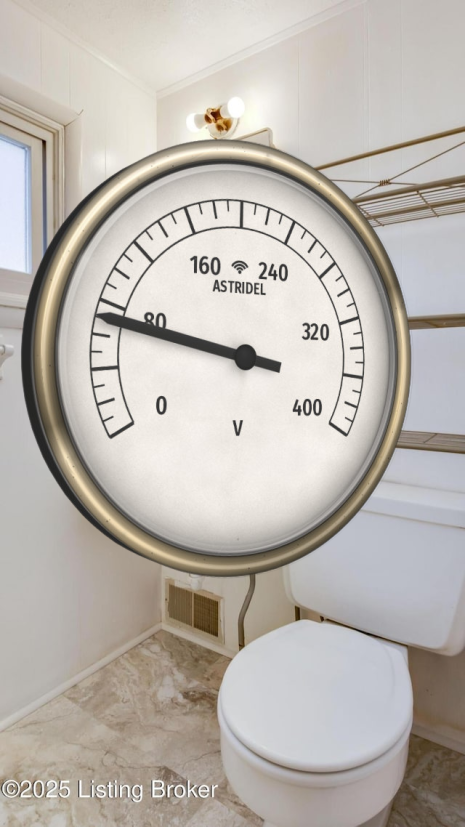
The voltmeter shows **70** V
